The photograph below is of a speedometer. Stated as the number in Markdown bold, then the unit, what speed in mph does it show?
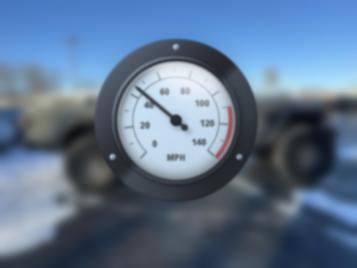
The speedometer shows **45** mph
